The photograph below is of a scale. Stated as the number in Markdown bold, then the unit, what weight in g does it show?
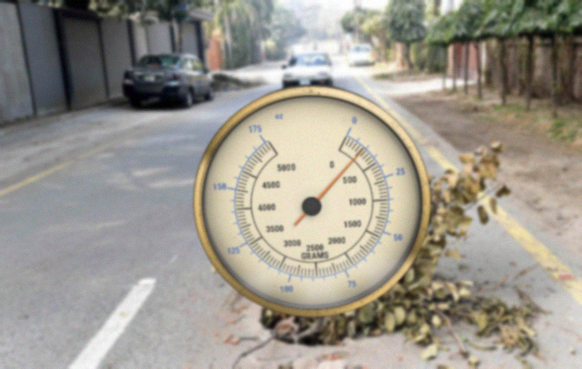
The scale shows **250** g
